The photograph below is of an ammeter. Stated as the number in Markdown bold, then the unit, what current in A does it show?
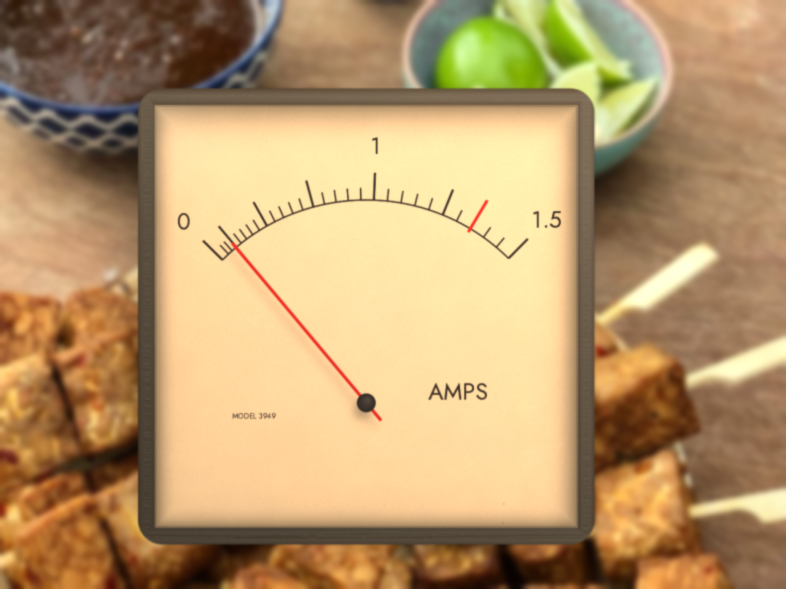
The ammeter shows **0.25** A
